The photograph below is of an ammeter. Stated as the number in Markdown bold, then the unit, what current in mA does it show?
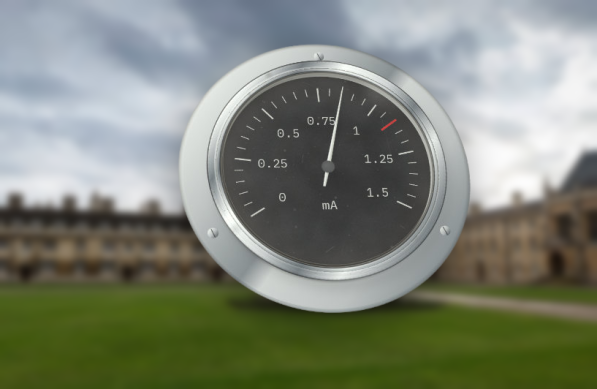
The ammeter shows **0.85** mA
